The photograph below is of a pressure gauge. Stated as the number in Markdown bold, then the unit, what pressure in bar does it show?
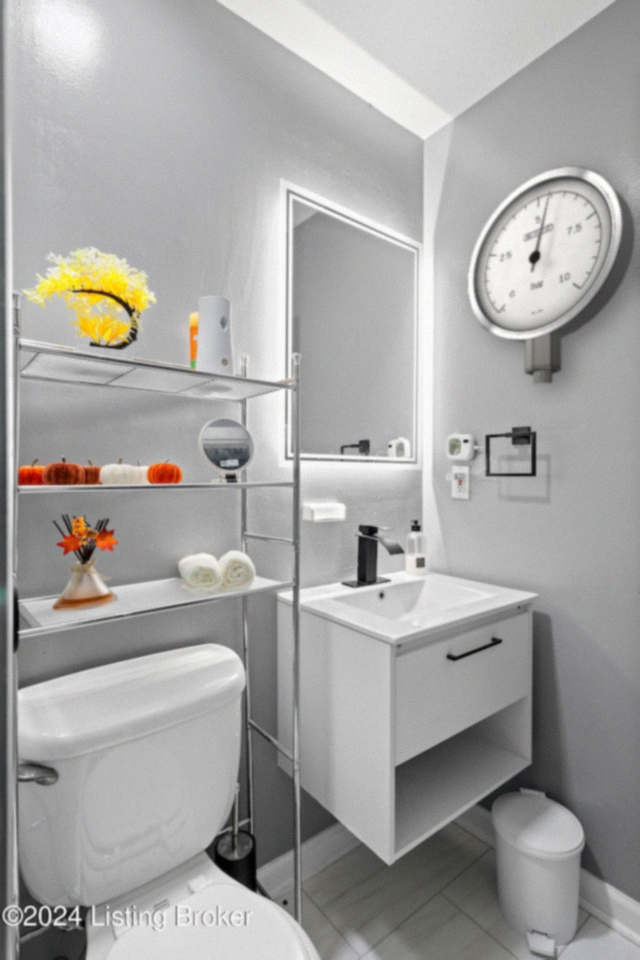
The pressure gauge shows **5.5** bar
